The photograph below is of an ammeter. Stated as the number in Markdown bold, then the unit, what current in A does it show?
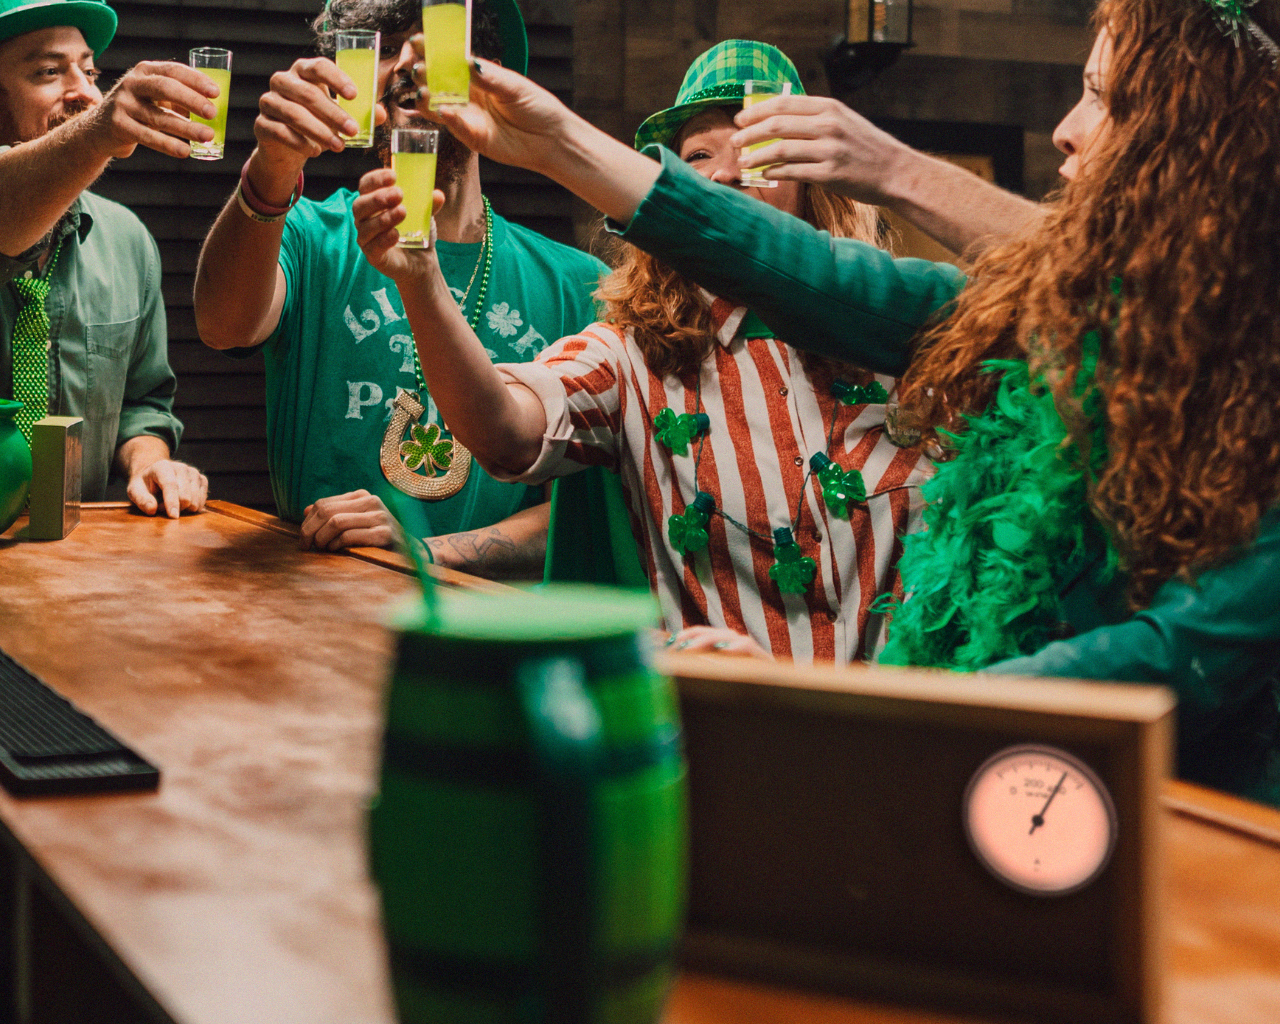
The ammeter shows **400** A
